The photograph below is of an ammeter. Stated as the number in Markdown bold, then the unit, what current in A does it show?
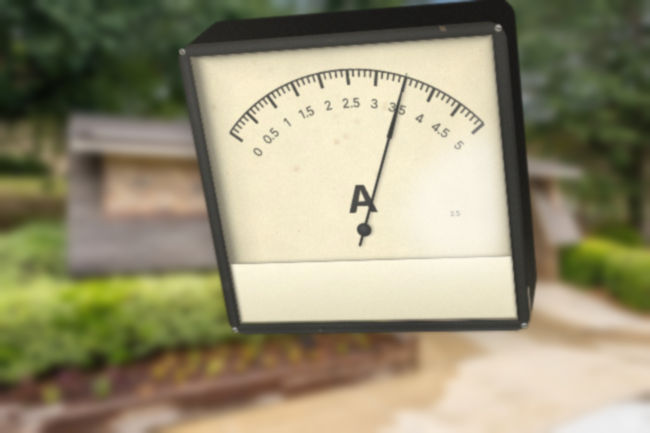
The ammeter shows **3.5** A
